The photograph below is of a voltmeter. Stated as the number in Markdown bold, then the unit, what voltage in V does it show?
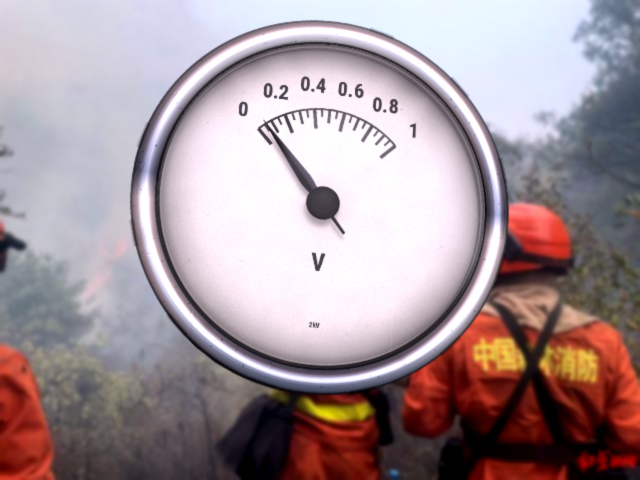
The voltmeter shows **0.05** V
